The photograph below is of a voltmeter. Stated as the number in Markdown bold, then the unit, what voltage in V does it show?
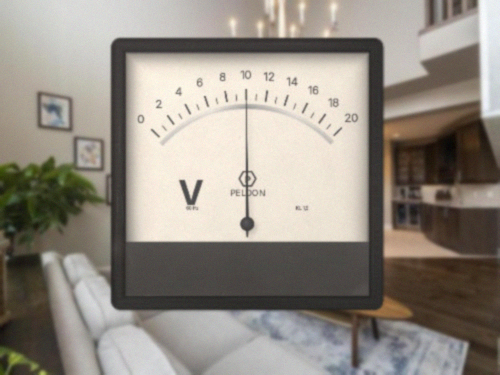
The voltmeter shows **10** V
